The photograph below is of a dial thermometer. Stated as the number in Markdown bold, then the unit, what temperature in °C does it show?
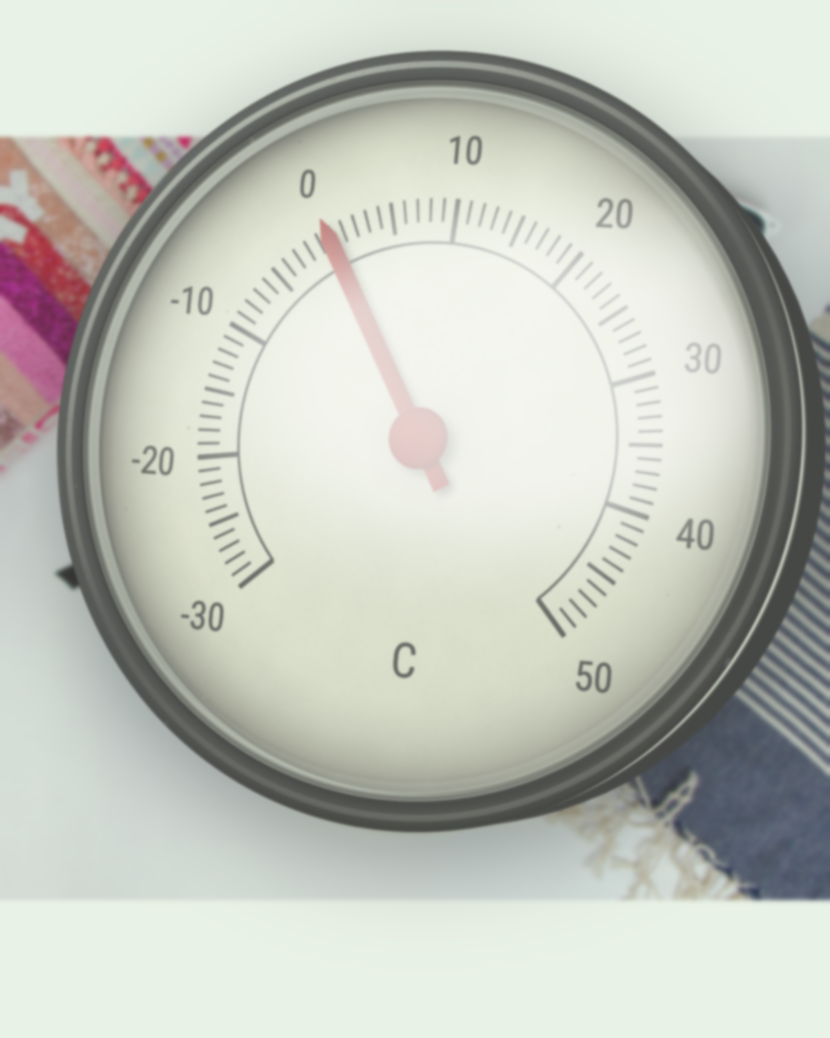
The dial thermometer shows **0** °C
